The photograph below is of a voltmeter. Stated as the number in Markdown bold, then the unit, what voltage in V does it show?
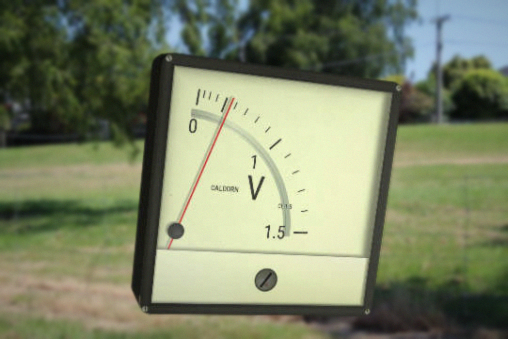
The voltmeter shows **0.55** V
